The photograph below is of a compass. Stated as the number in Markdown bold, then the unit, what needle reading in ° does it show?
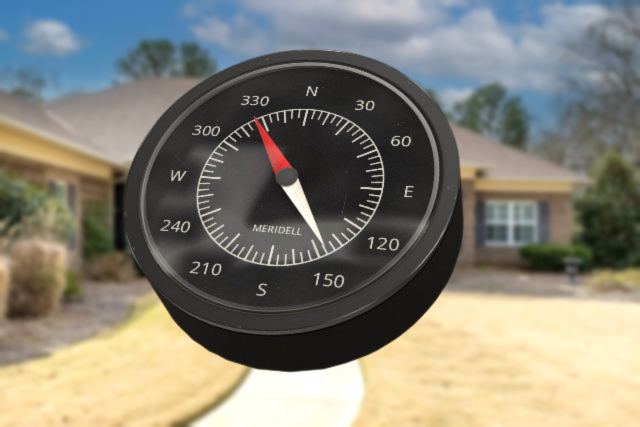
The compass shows **325** °
